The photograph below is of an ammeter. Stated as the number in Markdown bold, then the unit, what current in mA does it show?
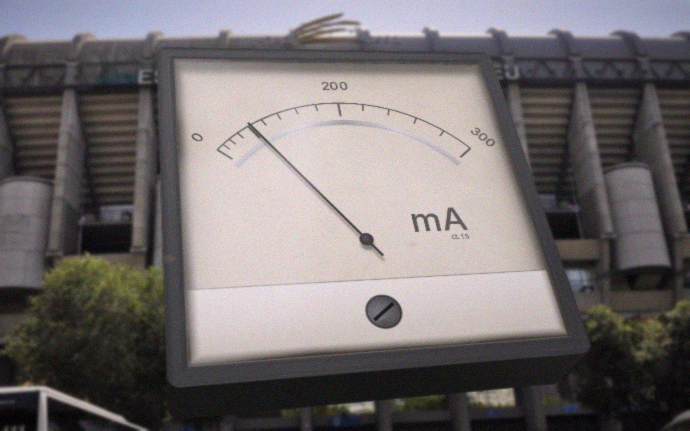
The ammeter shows **100** mA
